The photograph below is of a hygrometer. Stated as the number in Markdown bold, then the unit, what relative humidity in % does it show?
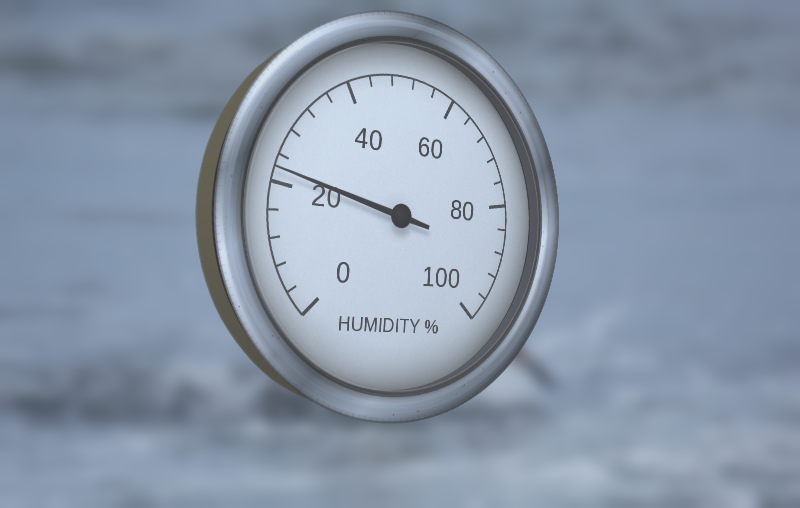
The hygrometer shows **22** %
